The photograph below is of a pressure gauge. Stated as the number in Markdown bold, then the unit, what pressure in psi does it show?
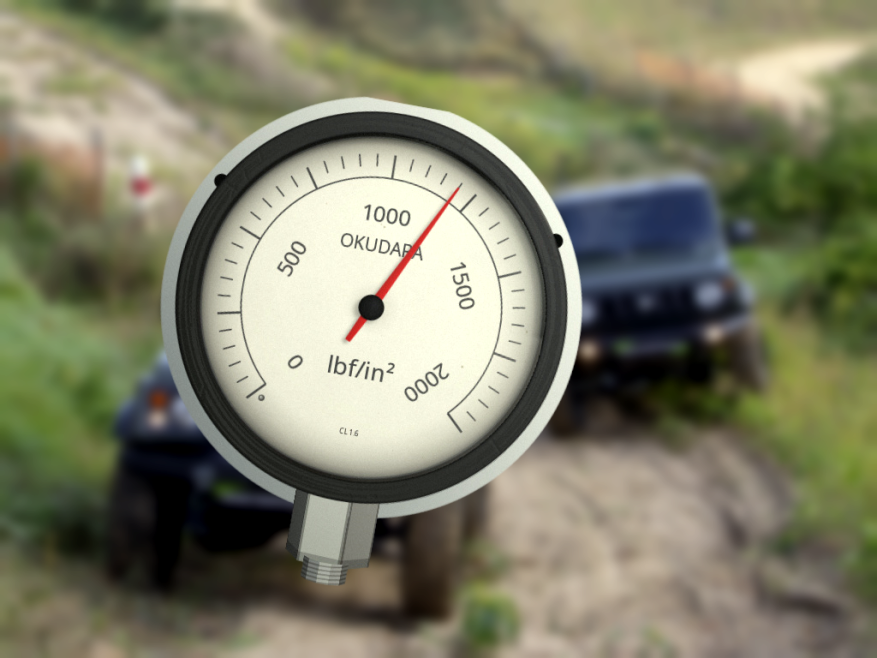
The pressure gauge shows **1200** psi
